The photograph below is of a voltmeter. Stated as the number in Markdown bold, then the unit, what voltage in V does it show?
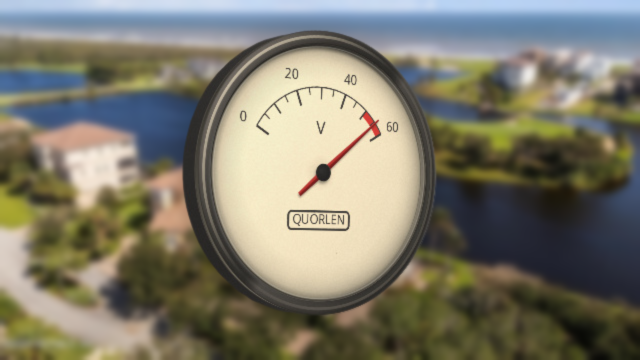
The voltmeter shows **55** V
